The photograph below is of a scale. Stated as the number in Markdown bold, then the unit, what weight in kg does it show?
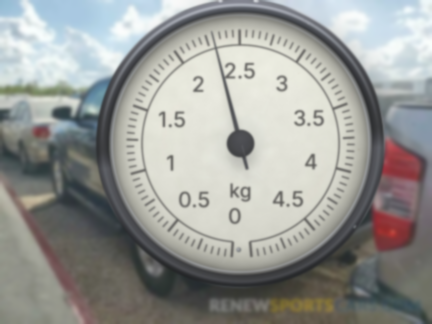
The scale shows **2.3** kg
